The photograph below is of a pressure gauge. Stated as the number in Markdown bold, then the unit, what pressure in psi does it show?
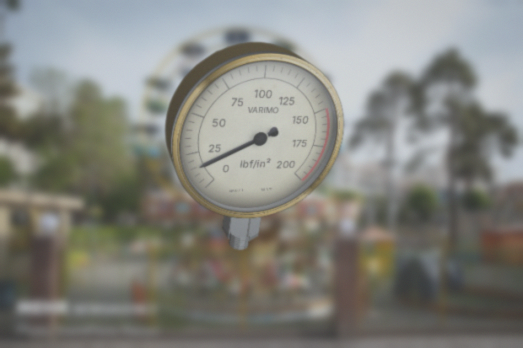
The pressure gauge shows **15** psi
